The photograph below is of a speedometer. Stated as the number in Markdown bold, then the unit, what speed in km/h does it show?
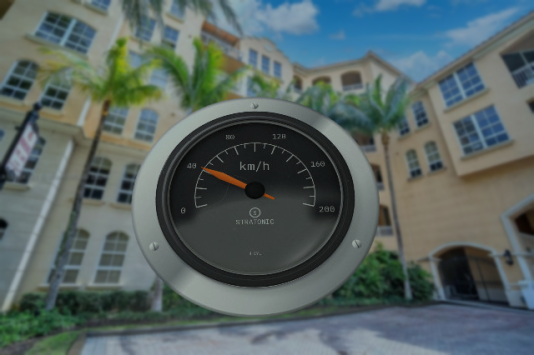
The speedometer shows **40** km/h
